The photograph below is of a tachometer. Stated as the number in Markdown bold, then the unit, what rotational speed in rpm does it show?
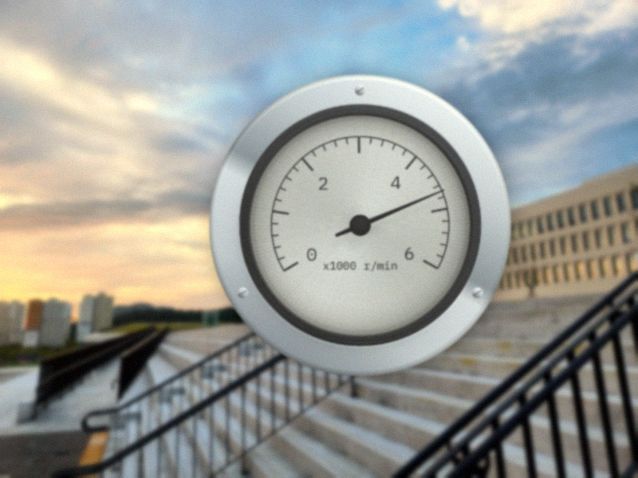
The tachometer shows **4700** rpm
